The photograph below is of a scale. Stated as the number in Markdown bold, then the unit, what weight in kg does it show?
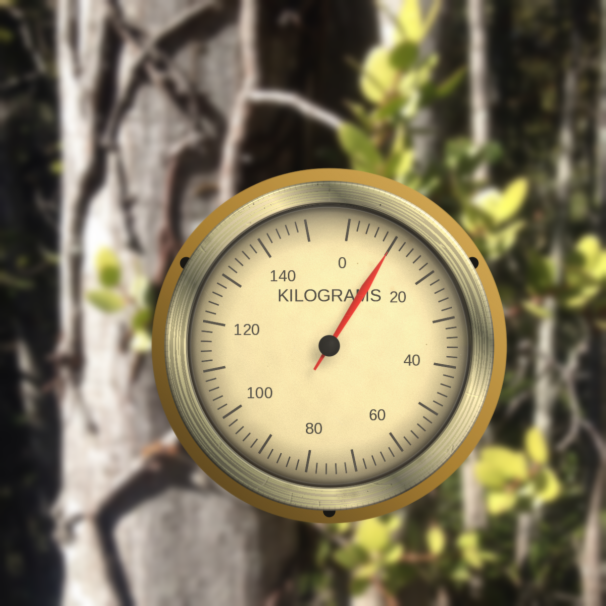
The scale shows **10** kg
